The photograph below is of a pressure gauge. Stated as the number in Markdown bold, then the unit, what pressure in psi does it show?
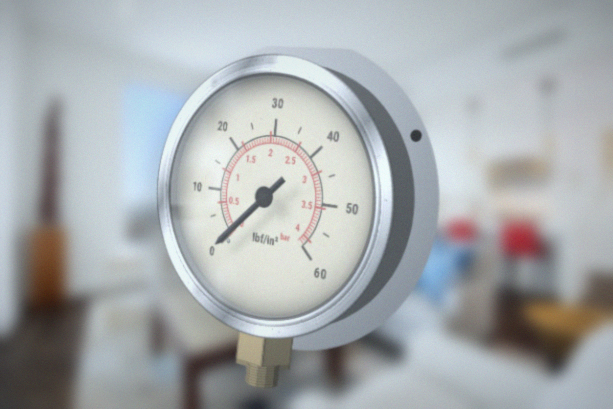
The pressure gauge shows **0** psi
